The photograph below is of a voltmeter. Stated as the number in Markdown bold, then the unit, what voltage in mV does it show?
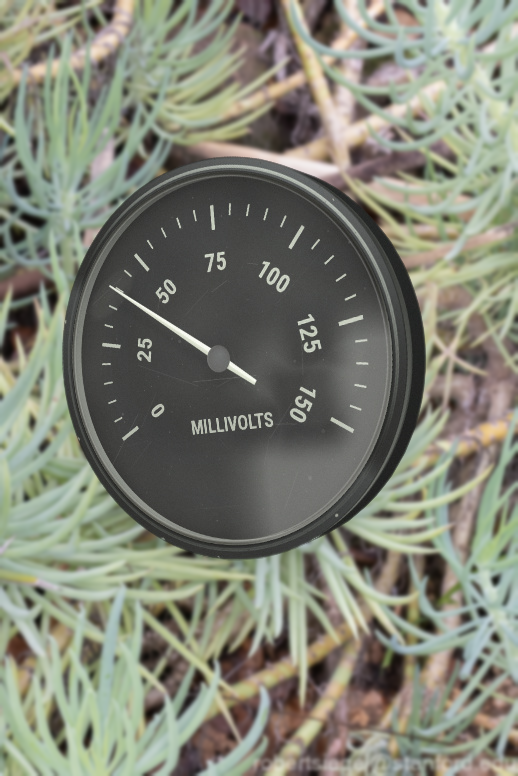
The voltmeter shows **40** mV
